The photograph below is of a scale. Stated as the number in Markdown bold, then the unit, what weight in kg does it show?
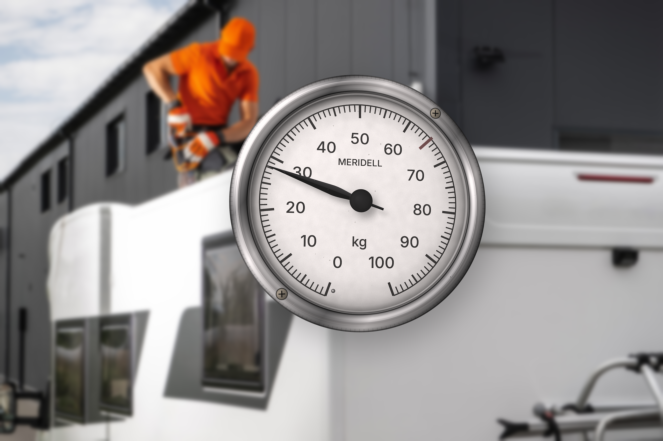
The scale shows **28** kg
